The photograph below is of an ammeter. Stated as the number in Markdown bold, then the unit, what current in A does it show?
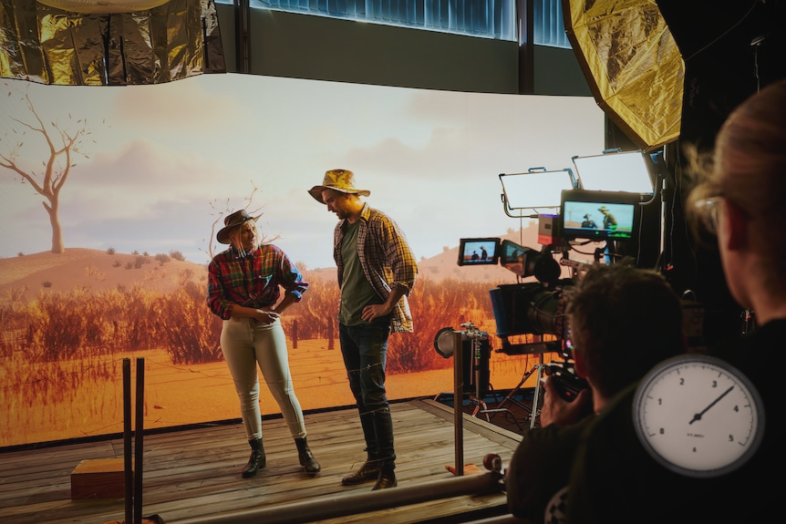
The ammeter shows **3.4** A
